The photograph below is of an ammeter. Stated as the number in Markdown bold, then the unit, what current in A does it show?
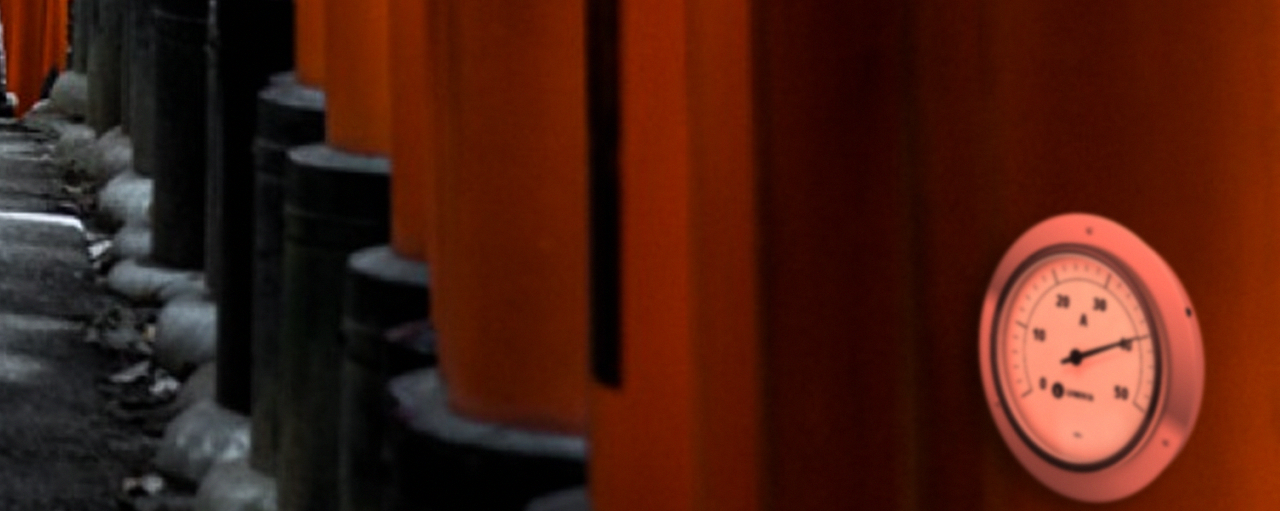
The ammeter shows **40** A
